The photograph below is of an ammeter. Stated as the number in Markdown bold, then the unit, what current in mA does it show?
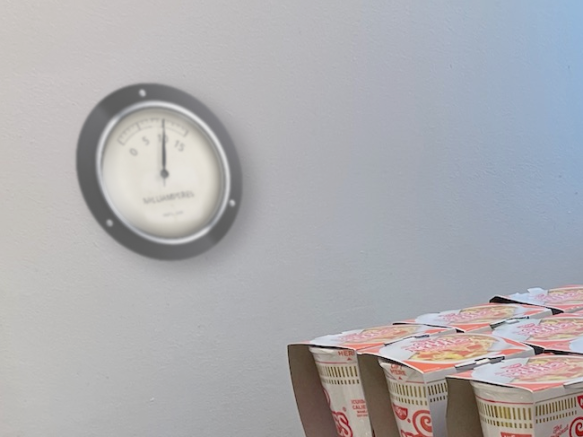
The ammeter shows **10** mA
